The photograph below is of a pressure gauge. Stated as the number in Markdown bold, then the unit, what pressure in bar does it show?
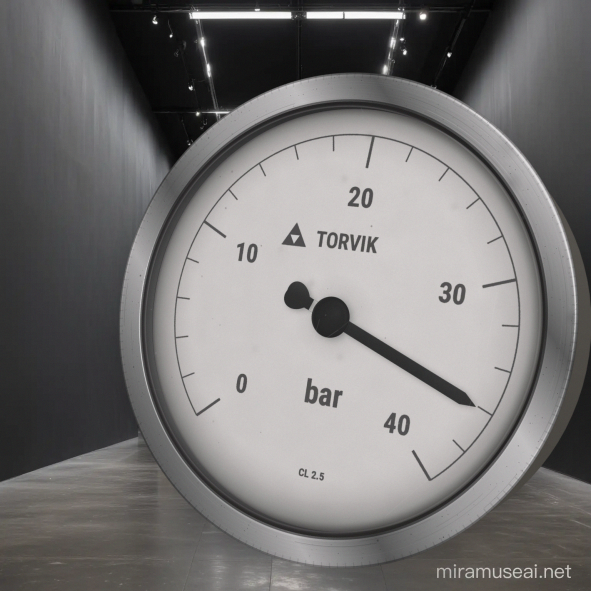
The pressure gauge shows **36** bar
